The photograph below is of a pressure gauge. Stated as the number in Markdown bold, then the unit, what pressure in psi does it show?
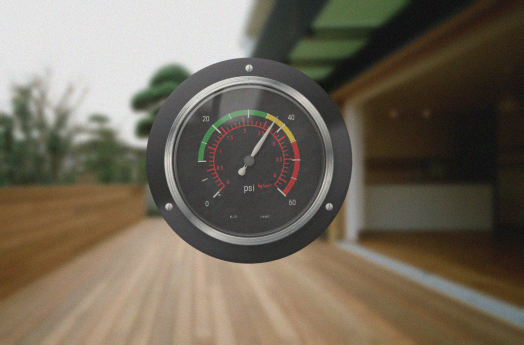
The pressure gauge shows **37.5** psi
